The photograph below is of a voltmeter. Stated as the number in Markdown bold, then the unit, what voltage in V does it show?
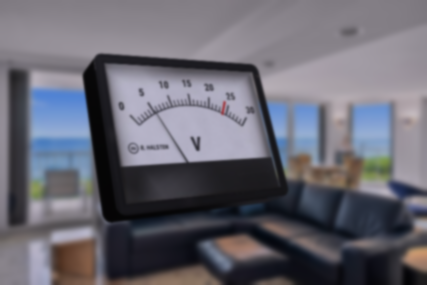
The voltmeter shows **5** V
